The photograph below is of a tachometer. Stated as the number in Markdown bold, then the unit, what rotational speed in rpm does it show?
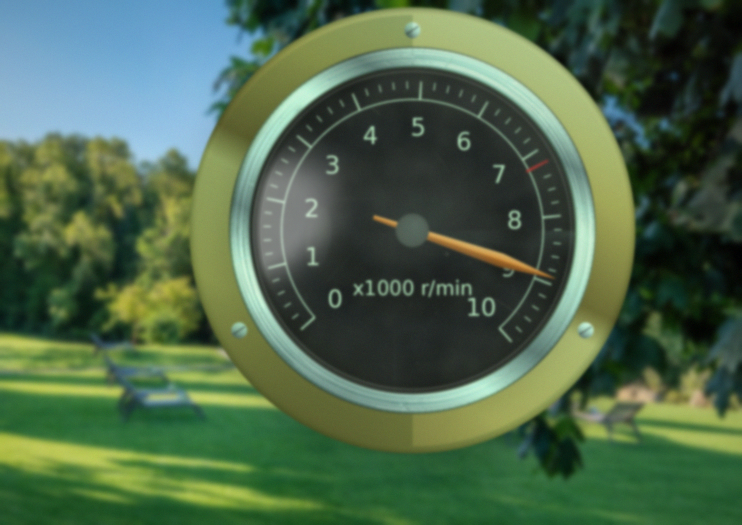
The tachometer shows **8900** rpm
